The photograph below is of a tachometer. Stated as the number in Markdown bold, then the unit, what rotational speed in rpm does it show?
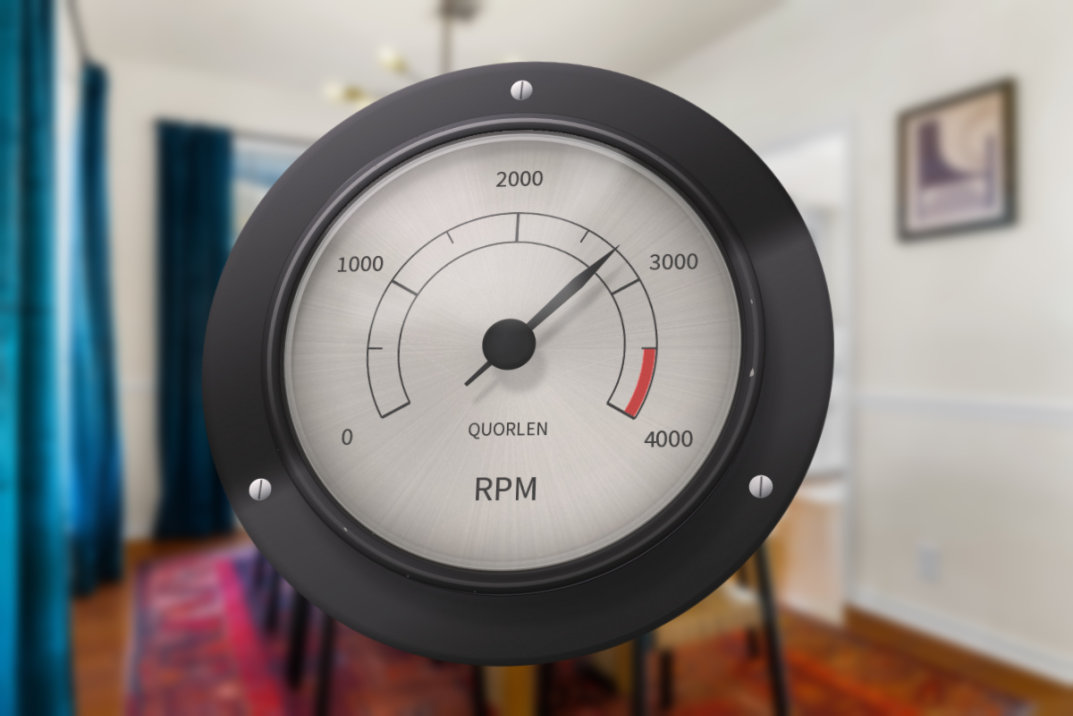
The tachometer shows **2750** rpm
